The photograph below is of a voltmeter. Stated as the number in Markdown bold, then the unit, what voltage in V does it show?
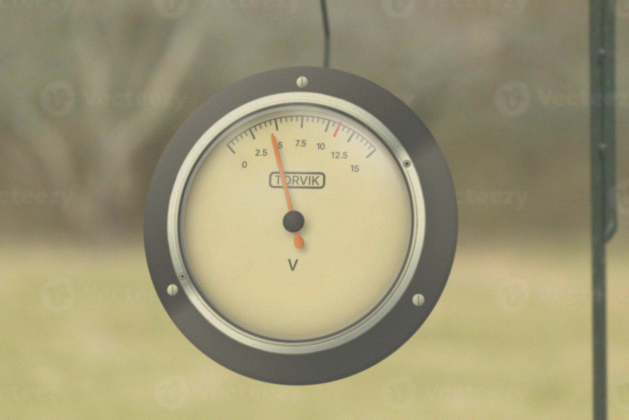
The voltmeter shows **4.5** V
